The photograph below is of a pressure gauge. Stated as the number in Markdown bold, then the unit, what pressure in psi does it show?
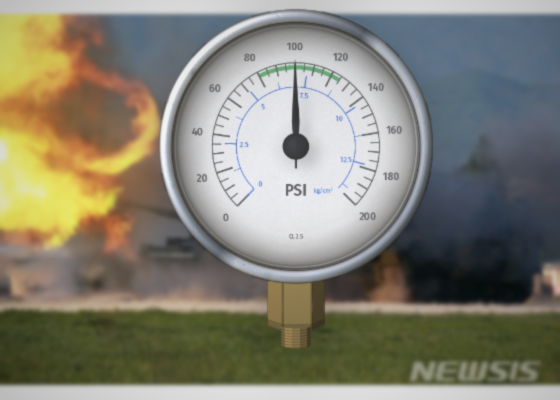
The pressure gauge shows **100** psi
